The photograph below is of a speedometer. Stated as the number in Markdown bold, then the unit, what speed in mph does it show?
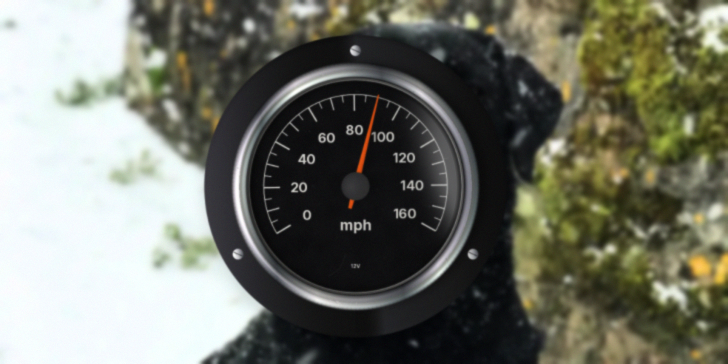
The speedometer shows **90** mph
